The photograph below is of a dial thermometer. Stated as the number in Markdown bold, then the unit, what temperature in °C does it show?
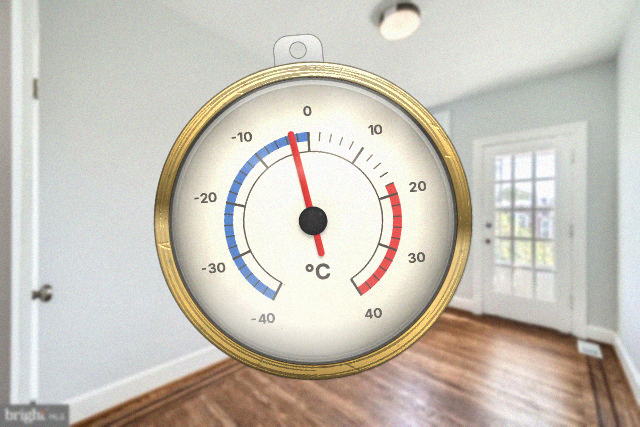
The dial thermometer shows **-3** °C
